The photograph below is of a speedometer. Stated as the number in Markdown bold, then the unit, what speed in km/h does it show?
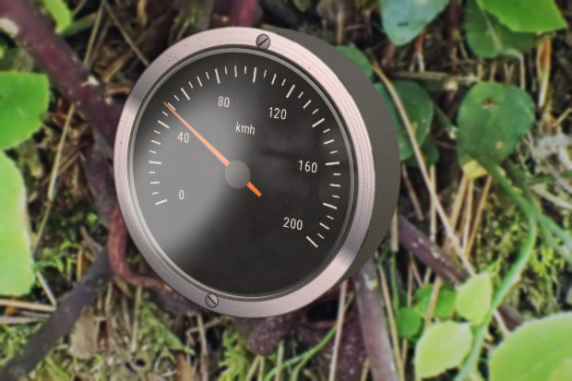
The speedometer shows **50** km/h
